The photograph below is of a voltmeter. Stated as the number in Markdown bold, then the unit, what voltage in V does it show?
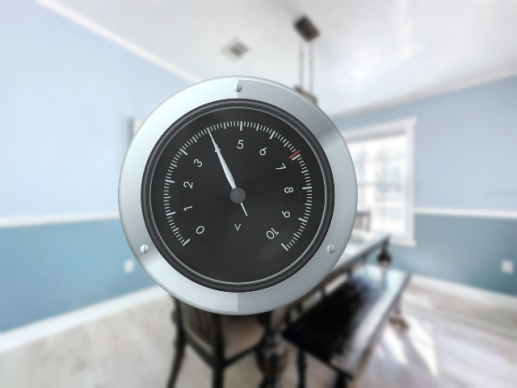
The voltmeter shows **4** V
